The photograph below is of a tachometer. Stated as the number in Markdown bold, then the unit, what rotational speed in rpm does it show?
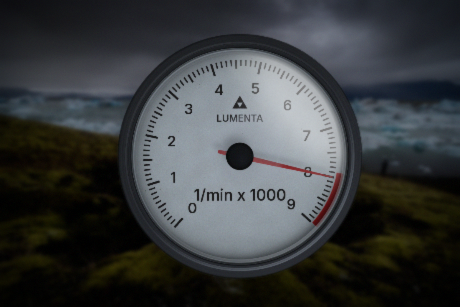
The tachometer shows **8000** rpm
